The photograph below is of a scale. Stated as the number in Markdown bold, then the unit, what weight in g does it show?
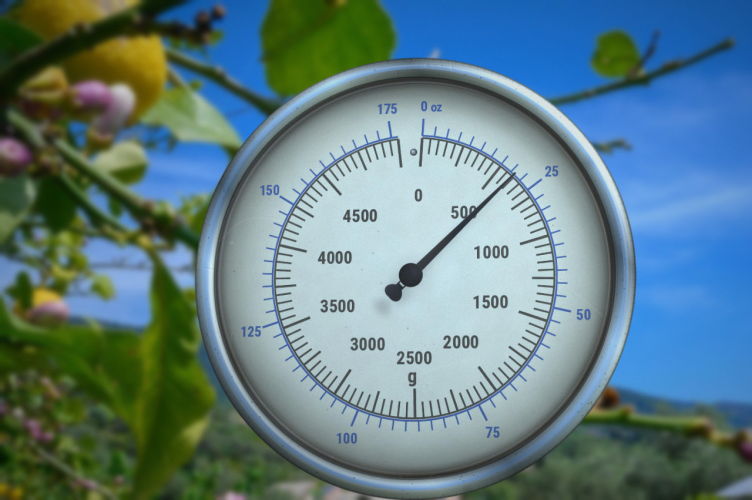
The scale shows **600** g
